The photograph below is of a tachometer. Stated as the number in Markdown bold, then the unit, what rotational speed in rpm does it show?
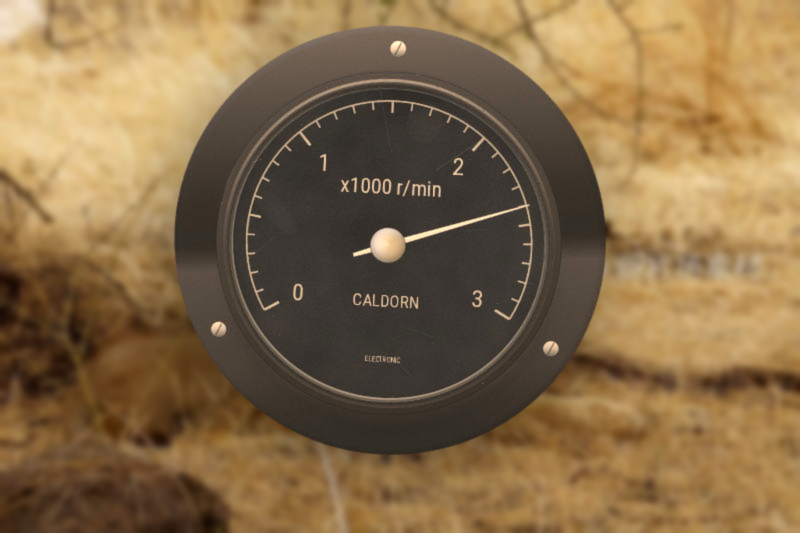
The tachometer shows **2400** rpm
